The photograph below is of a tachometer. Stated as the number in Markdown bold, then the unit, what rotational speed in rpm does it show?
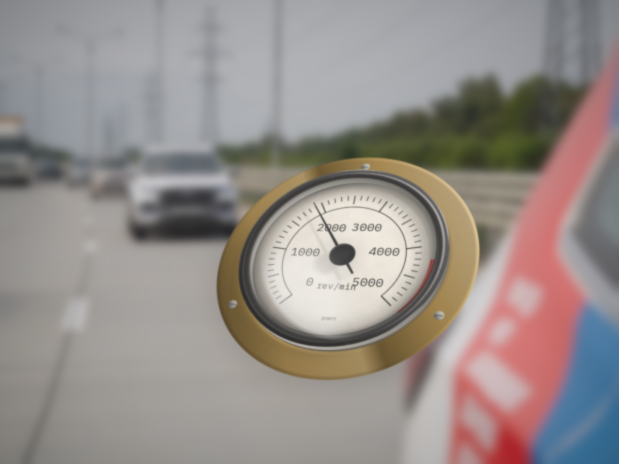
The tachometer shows **1900** rpm
